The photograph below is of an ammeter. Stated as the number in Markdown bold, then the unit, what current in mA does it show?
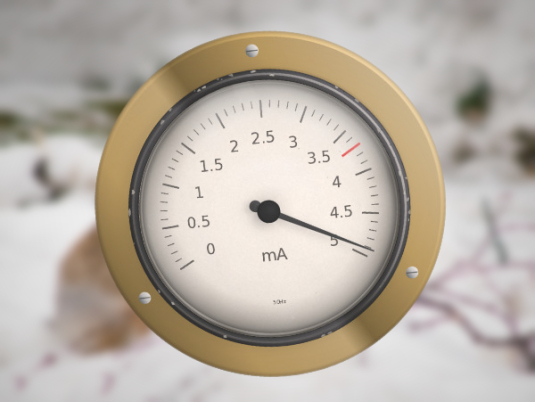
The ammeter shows **4.9** mA
